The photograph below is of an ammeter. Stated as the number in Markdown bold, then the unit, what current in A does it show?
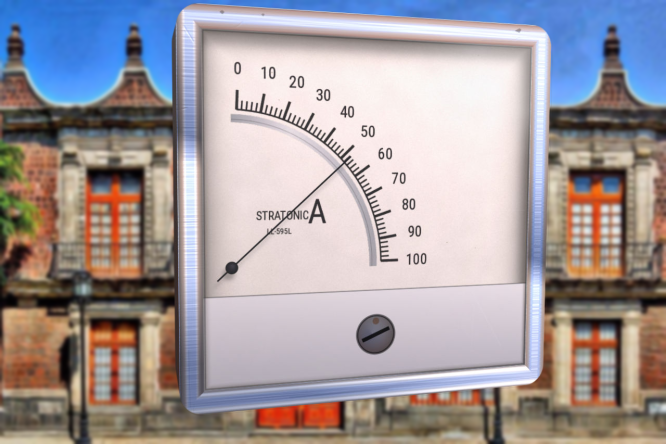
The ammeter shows **52** A
